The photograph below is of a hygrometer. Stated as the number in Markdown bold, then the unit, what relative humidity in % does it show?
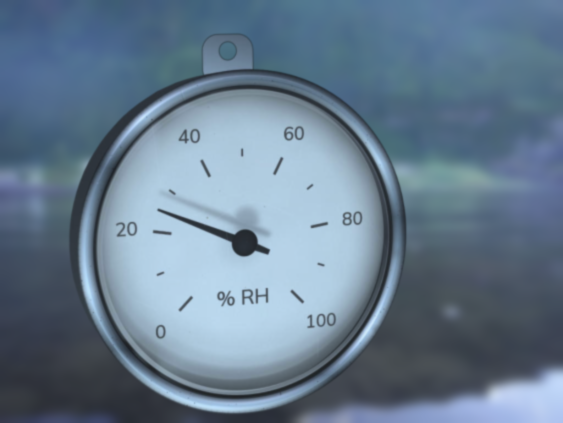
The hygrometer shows **25** %
